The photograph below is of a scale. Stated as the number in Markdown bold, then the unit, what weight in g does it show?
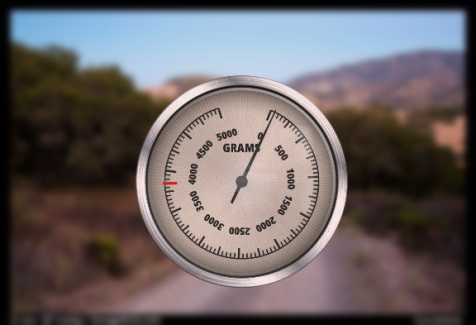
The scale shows **50** g
